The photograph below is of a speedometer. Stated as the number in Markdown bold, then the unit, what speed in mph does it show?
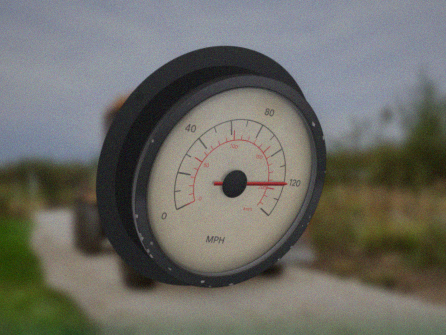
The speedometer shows **120** mph
